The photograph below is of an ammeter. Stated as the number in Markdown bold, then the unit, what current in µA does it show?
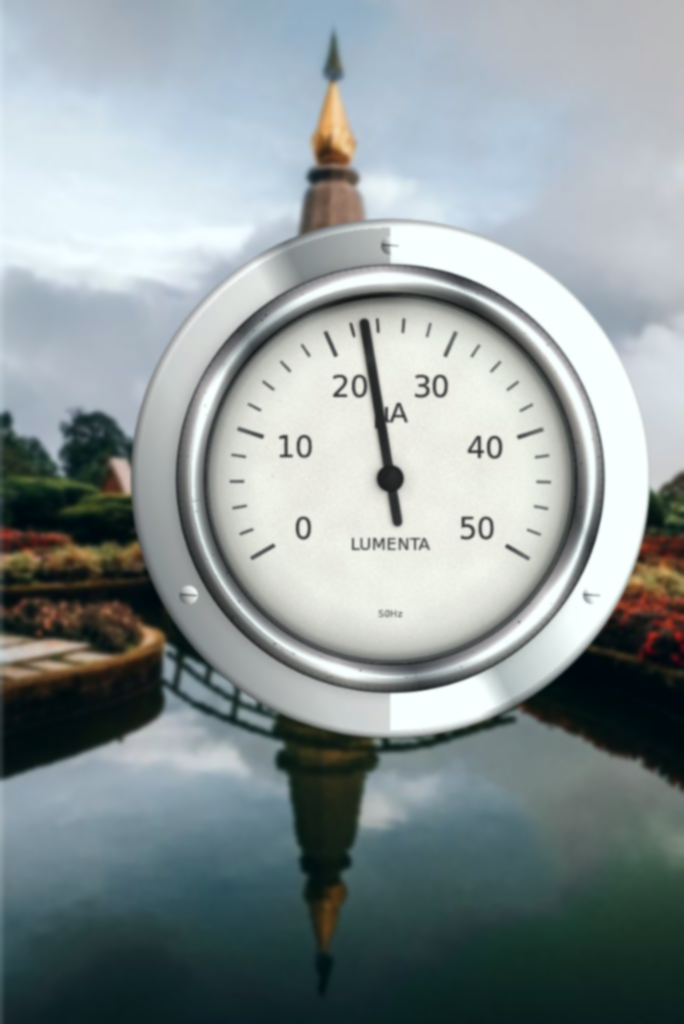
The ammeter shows **23** µA
